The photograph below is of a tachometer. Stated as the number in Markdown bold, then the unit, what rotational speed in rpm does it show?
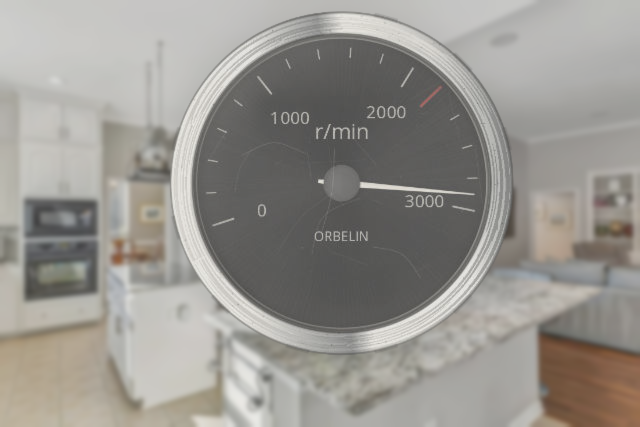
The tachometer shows **2900** rpm
